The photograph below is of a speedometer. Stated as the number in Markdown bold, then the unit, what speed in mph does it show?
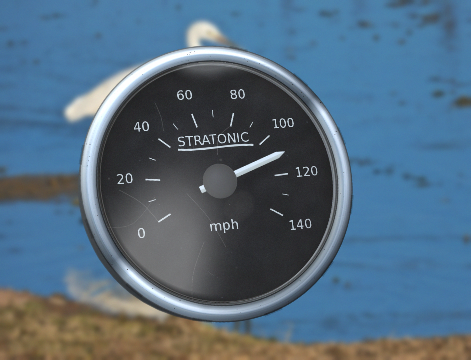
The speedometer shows **110** mph
